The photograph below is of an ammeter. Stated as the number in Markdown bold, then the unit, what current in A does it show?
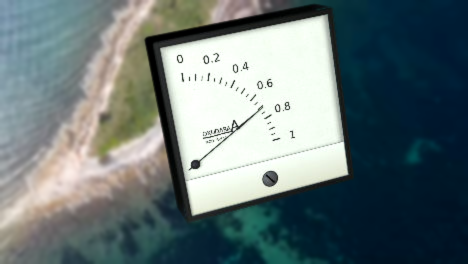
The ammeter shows **0.7** A
